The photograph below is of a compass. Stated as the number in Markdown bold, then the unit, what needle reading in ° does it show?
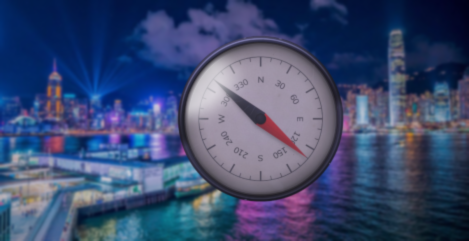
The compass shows **130** °
